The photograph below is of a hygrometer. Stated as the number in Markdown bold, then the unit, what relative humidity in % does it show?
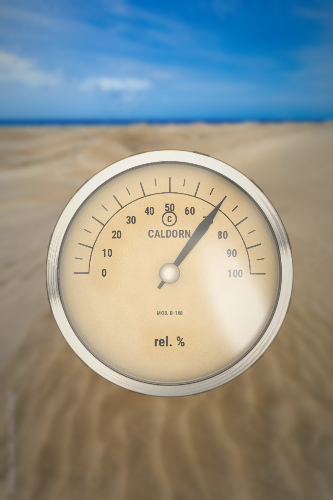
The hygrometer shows **70** %
